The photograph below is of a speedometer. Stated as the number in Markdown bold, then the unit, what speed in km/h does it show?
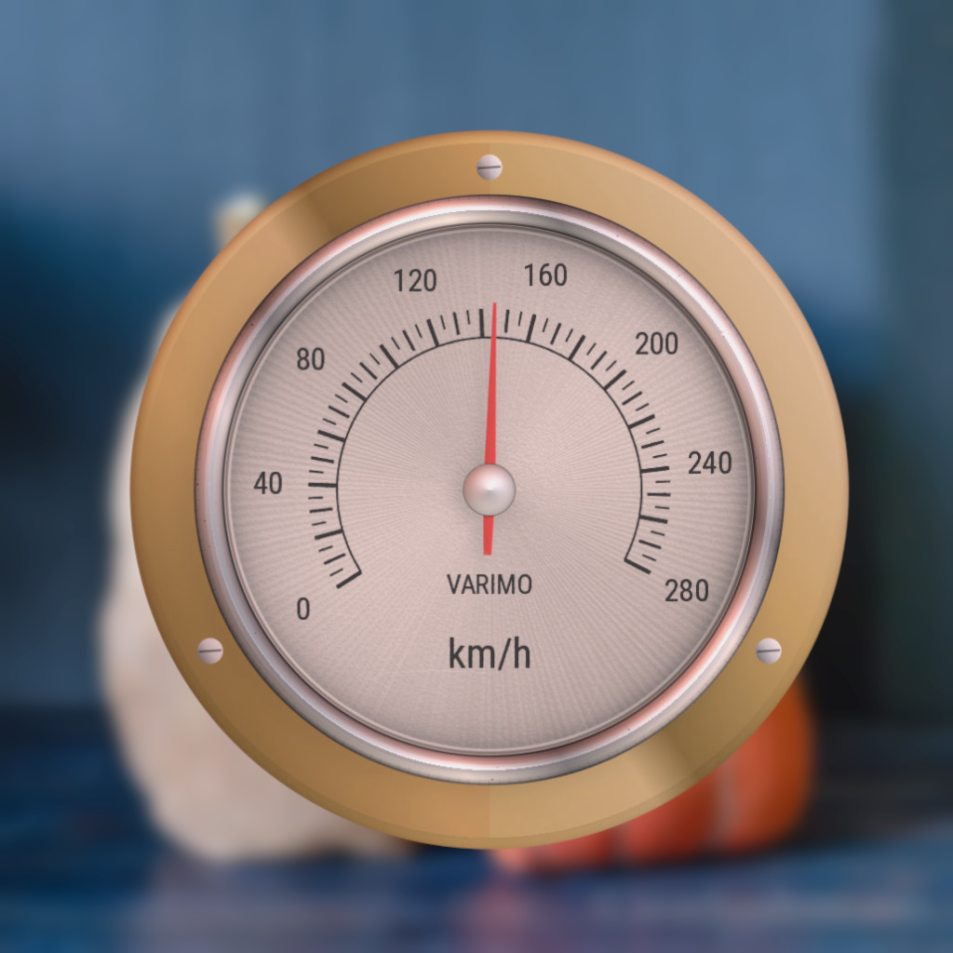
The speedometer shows **145** km/h
